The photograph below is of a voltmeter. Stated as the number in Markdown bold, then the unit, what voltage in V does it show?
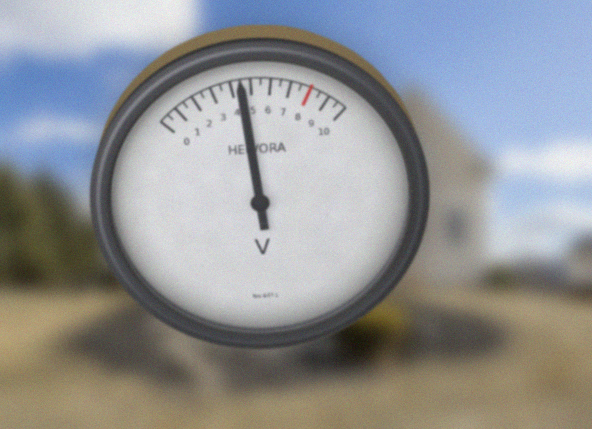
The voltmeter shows **4.5** V
